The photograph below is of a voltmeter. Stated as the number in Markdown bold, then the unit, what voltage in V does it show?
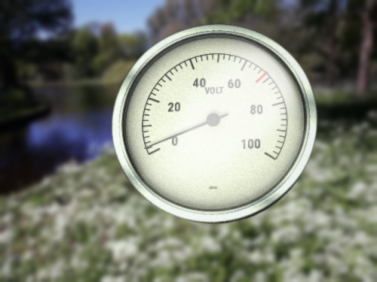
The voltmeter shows **2** V
